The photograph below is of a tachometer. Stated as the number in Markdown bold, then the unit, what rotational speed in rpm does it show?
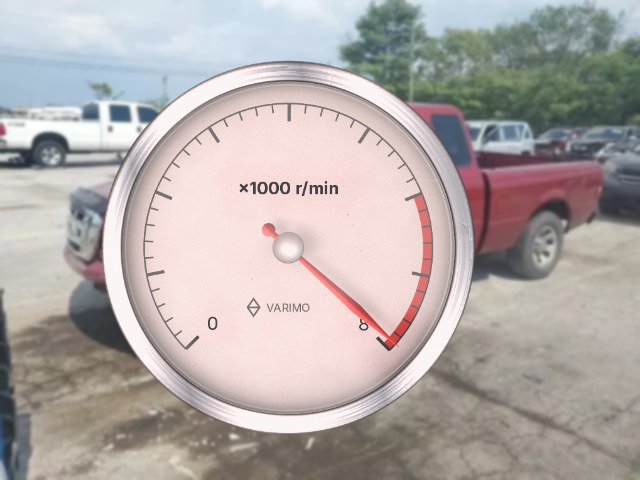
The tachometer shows **7900** rpm
